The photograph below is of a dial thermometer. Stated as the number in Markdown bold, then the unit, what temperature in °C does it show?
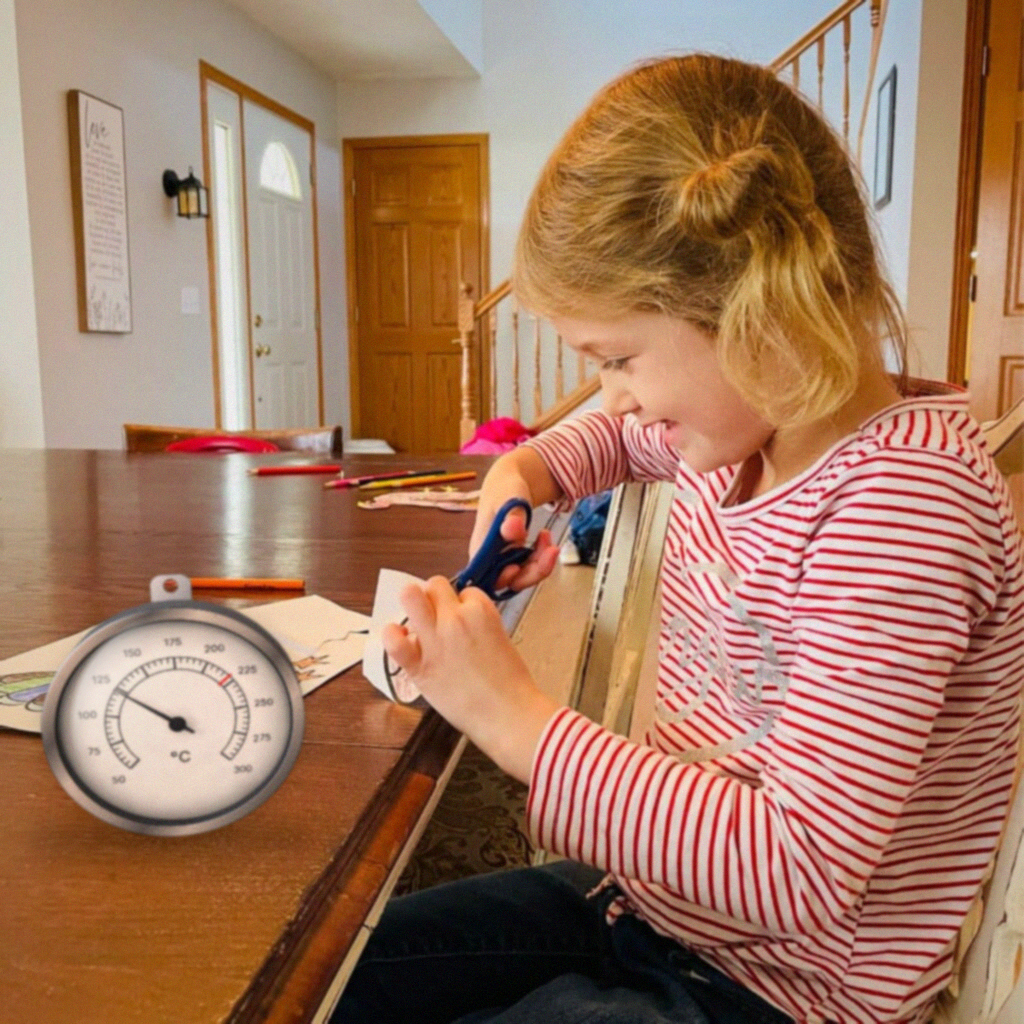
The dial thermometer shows **125** °C
